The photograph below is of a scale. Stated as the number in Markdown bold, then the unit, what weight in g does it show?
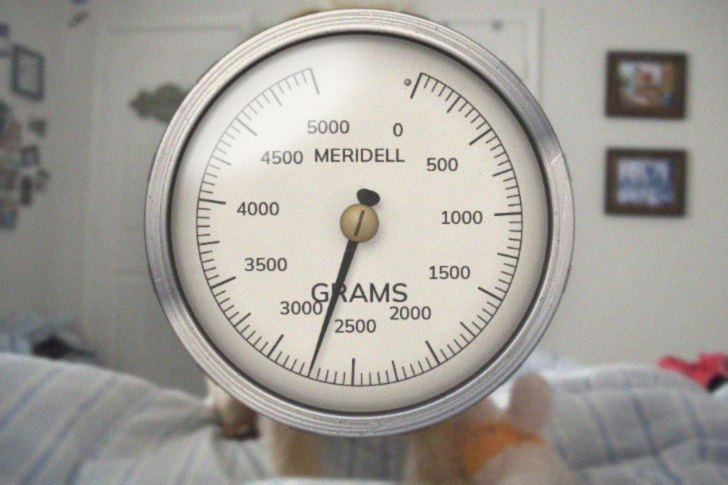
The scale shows **2750** g
